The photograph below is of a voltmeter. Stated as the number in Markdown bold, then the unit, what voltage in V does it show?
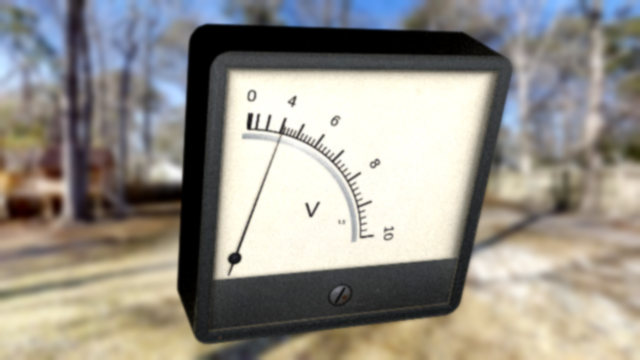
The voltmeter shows **4** V
